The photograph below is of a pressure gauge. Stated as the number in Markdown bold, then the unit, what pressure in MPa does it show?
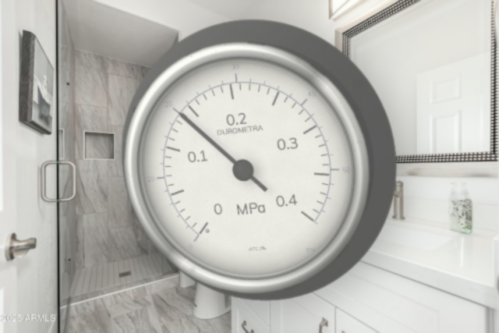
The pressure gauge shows **0.14** MPa
